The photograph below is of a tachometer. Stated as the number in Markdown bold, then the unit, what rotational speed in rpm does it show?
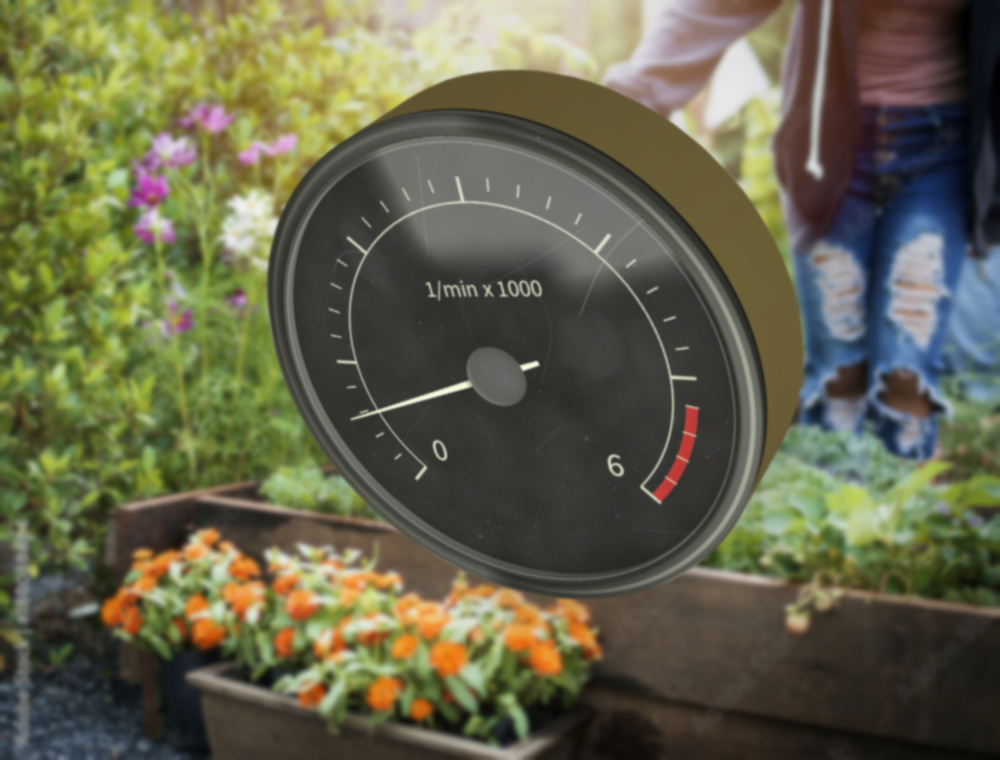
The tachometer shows **600** rpm
